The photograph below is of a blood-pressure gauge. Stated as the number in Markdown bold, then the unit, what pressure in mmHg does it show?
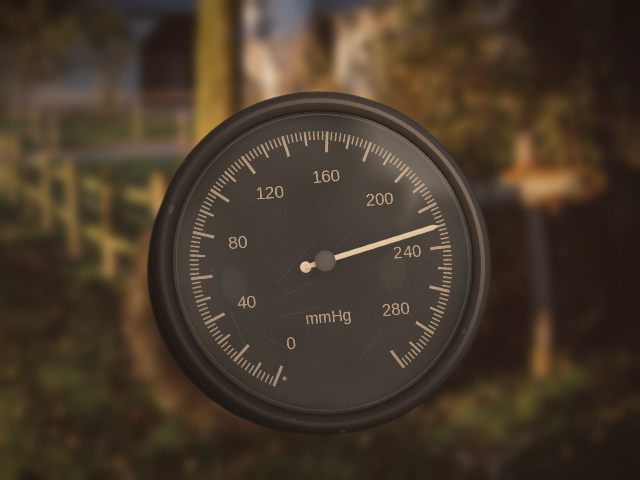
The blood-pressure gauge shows **230** mmHg
